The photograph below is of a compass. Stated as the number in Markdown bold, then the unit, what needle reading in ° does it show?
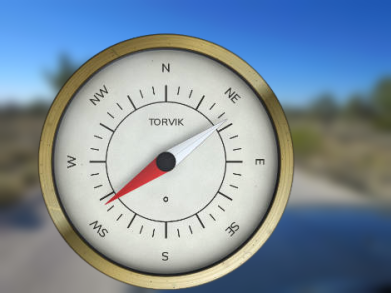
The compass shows **235** °
